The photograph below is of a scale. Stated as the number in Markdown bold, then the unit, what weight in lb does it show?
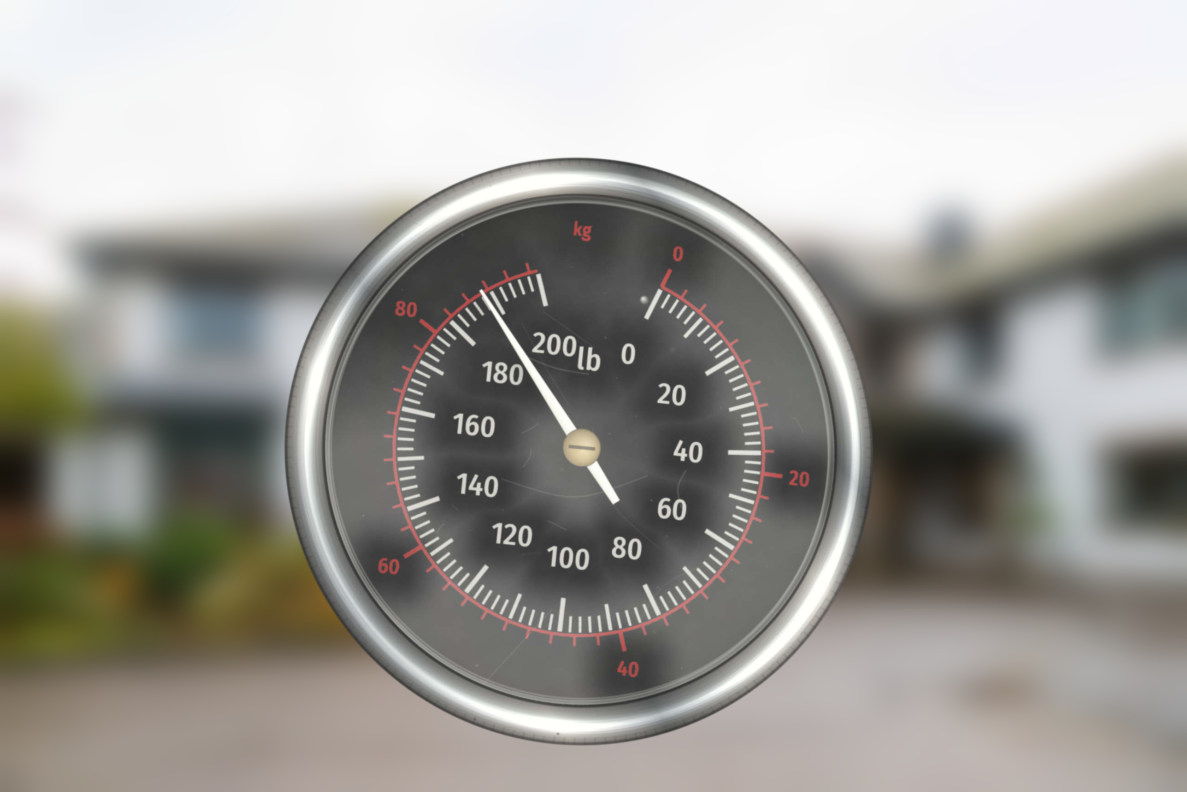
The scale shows **188** lb
